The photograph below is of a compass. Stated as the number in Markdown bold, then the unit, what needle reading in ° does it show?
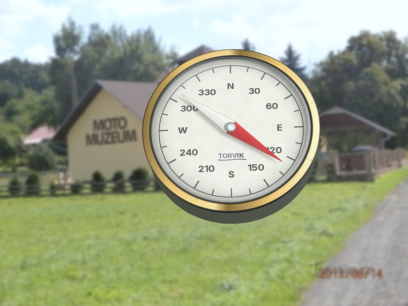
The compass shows **127.5** °
